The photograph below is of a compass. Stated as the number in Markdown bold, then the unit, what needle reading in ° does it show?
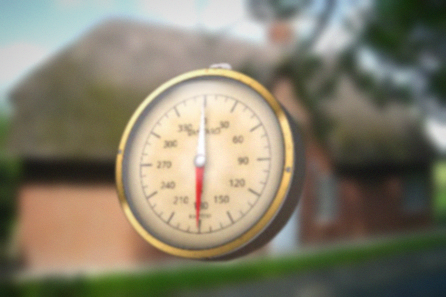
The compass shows **180** °
